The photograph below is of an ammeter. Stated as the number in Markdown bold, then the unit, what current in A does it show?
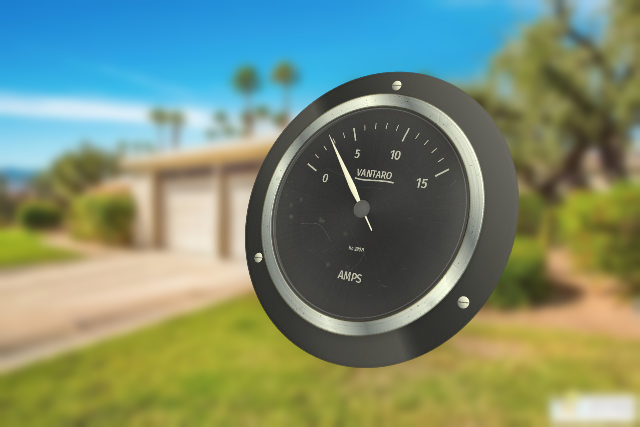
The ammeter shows **3** A
